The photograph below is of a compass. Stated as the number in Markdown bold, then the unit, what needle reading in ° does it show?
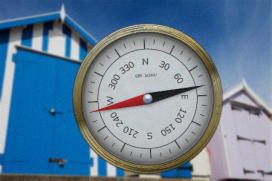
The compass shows **260** °
